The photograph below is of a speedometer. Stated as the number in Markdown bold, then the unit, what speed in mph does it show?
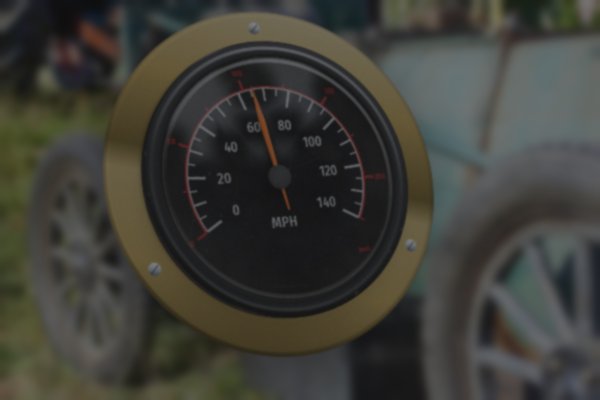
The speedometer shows **65** mph
